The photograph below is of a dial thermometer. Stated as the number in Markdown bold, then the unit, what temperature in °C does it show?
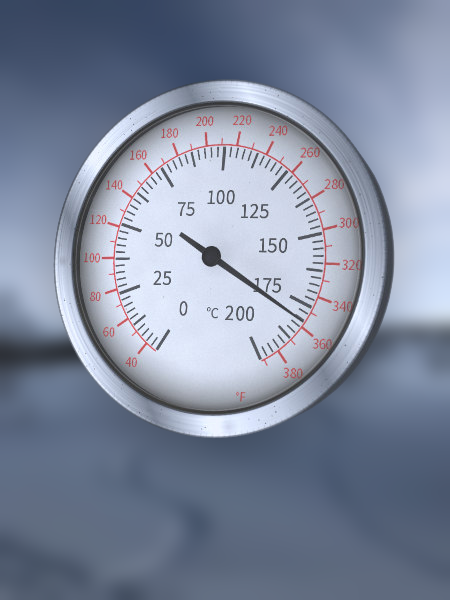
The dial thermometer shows **180** °C
